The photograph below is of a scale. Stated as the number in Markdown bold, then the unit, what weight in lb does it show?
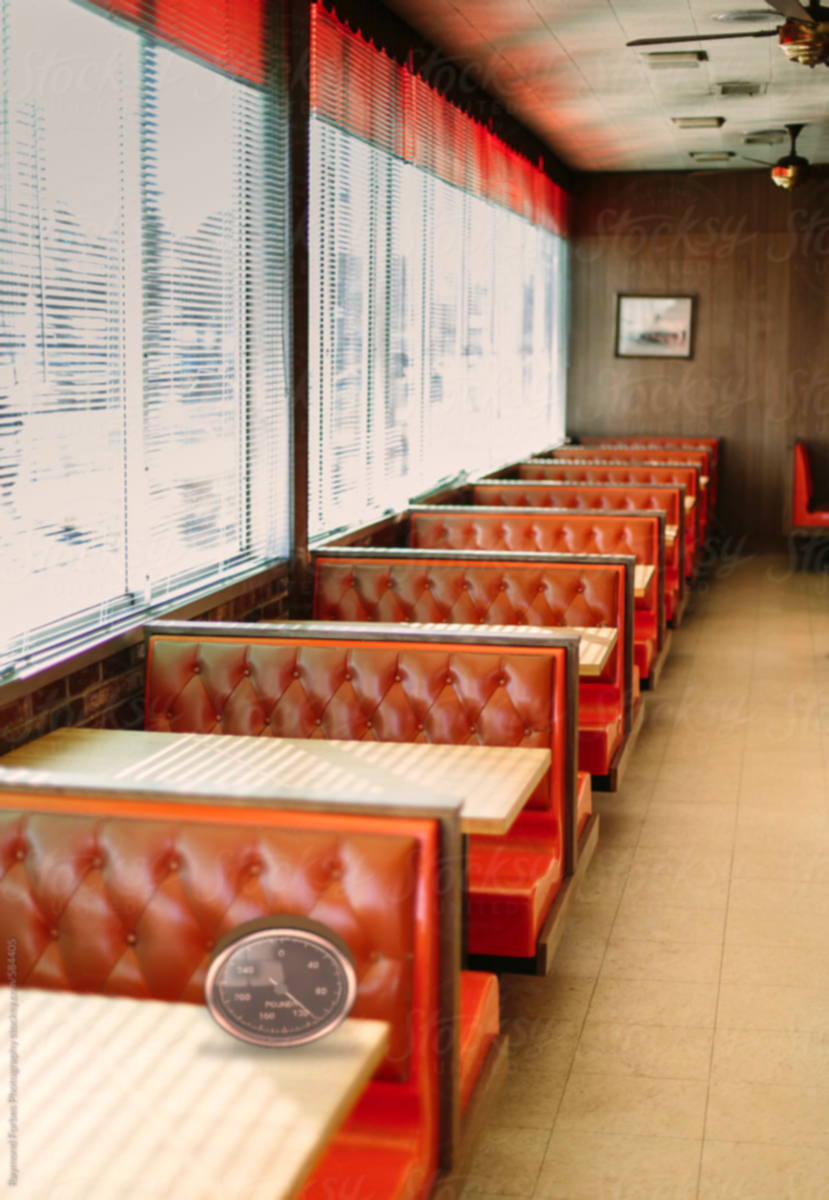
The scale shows **110** lb
